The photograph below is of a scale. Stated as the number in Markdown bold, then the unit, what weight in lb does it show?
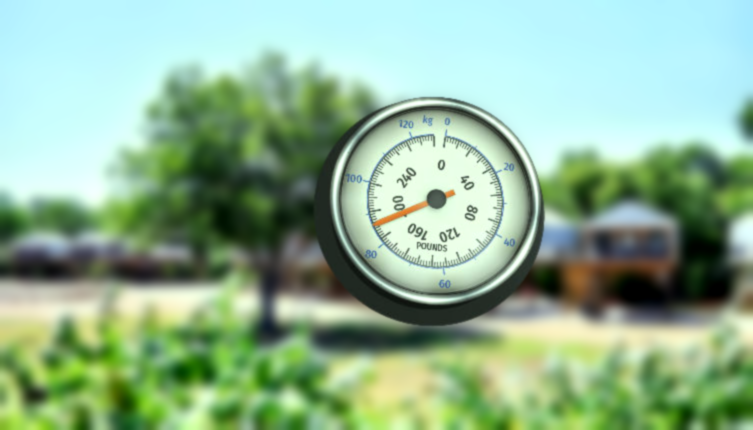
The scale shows **190** lb
